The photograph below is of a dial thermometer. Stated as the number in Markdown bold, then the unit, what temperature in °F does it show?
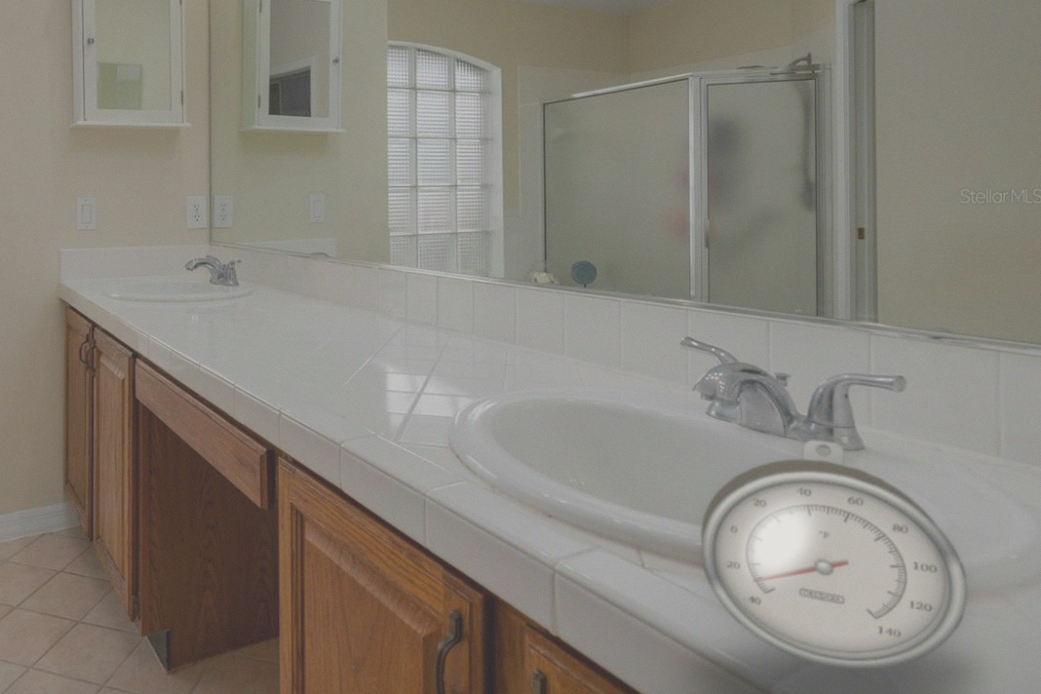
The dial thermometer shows **-30** °F
